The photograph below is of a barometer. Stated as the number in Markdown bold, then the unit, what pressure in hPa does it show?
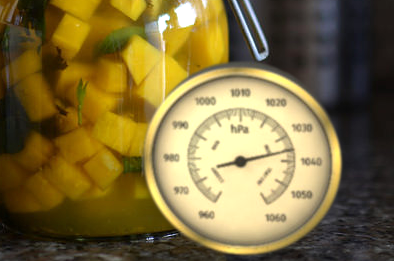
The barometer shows **1035** hPa
